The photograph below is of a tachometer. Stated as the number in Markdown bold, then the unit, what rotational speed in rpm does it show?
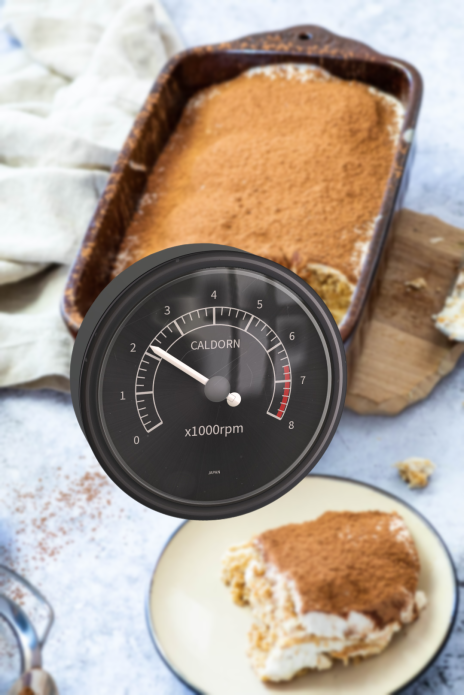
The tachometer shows **2200** rpm
